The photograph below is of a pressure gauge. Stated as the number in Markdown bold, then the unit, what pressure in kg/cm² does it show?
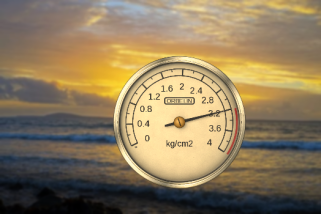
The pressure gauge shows **3.2** kg/cm²
